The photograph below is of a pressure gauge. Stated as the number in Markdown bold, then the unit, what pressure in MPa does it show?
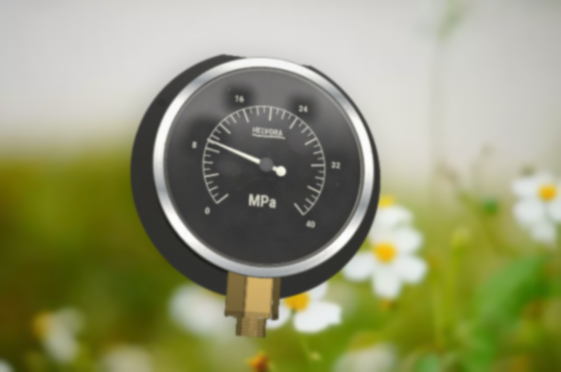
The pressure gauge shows **9** MPa
